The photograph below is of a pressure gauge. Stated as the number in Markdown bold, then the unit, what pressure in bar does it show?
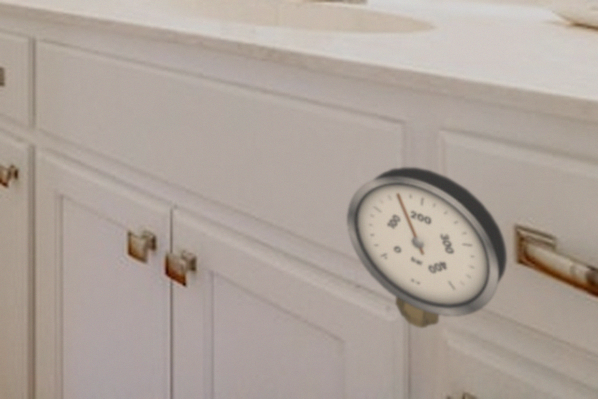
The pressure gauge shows **160** bar
